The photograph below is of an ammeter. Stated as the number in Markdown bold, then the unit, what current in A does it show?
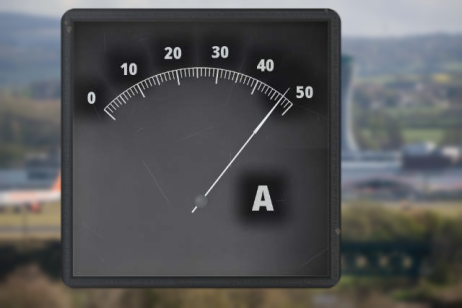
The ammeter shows **47** A
